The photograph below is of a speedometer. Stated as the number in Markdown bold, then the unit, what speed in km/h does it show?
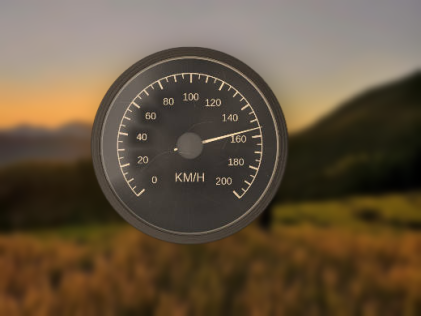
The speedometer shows **155** km/h
